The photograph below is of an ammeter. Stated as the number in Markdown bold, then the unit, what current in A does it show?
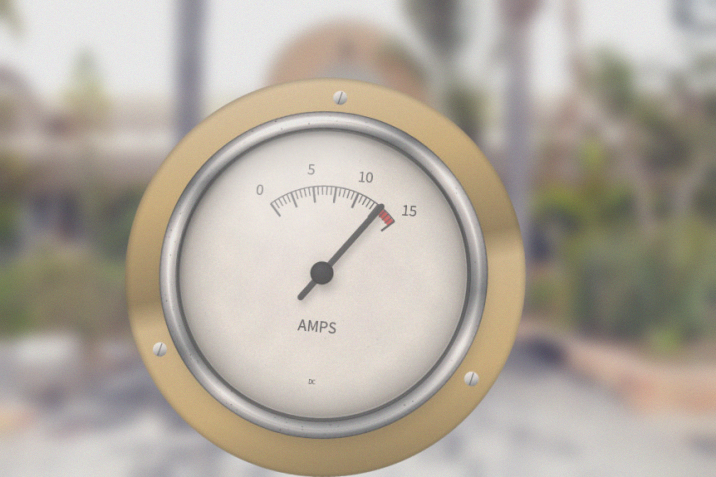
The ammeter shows **13** A
